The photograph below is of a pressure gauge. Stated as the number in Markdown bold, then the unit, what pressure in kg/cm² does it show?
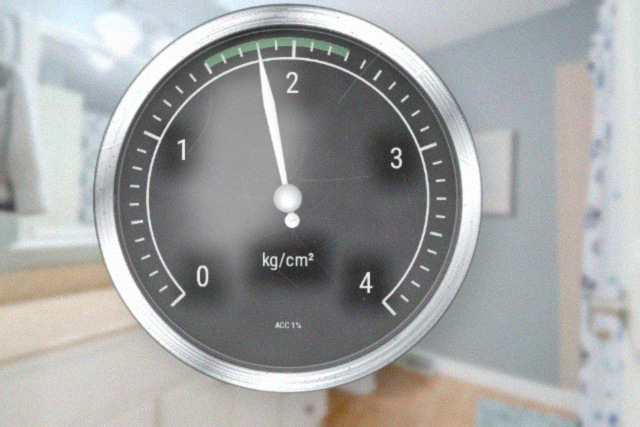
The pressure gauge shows **1.8** kg/cm²
